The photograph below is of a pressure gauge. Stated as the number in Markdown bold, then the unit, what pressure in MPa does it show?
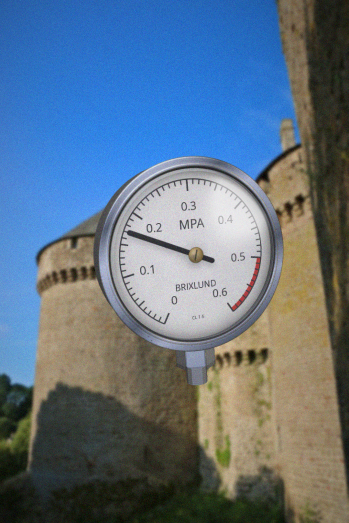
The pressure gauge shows **0.17** MPa
